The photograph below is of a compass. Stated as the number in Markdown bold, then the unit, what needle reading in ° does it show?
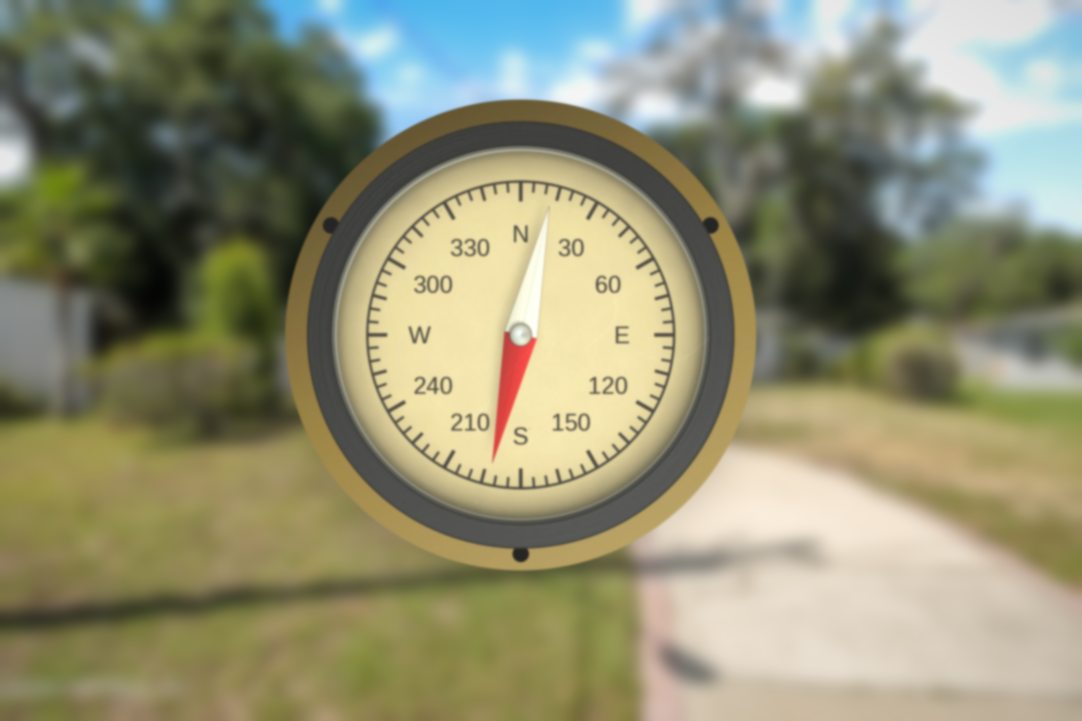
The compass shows **192.5** °
